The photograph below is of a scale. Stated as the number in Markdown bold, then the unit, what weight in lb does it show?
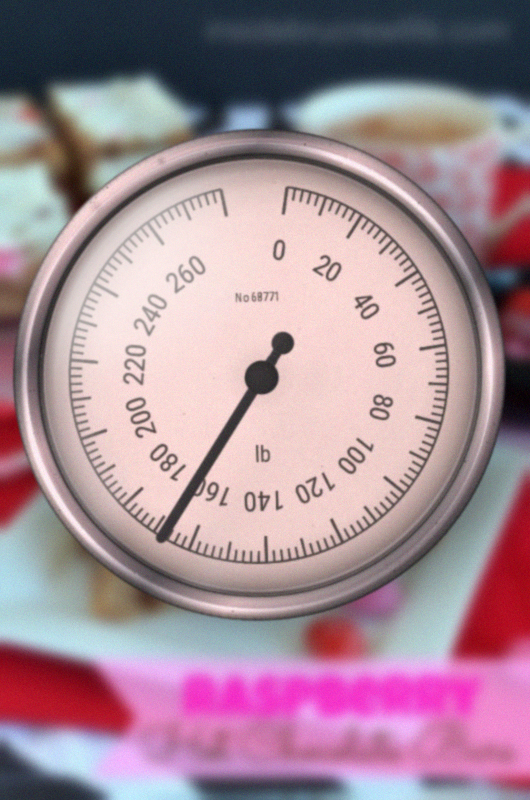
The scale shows **168** lb
